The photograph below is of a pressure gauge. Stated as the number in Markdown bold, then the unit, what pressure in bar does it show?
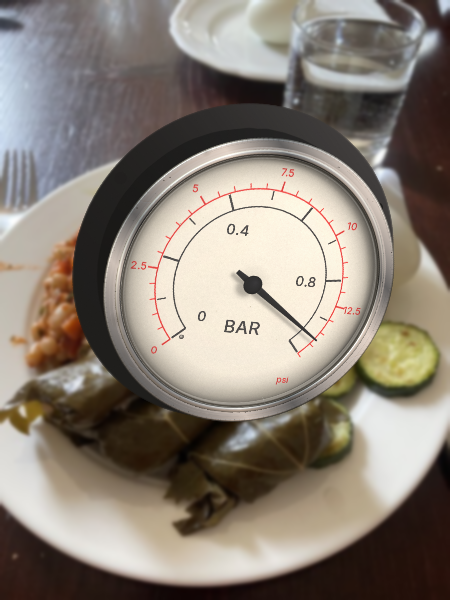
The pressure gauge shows **0.95** bar
